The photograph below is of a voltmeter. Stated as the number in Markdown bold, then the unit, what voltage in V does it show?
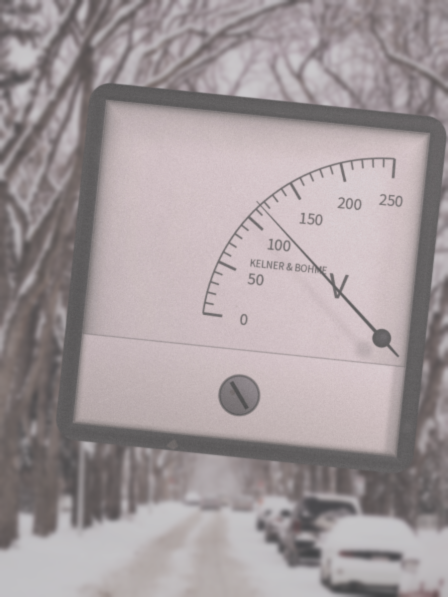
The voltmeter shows **115** V
